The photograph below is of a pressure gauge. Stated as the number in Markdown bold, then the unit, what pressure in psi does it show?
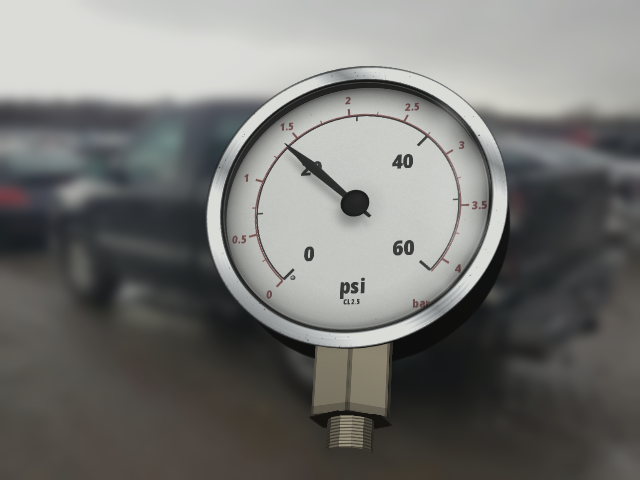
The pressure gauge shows **20** psi
